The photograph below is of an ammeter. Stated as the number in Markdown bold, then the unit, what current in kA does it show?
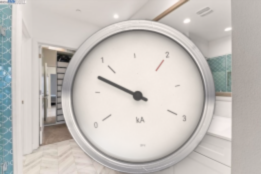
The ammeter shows **0.75** kA
